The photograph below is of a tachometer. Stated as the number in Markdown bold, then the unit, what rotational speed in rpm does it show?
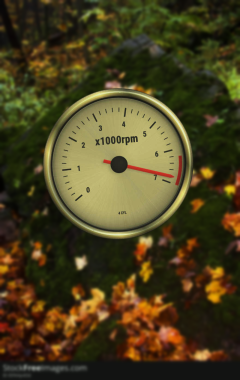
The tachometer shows **6800** rpm
